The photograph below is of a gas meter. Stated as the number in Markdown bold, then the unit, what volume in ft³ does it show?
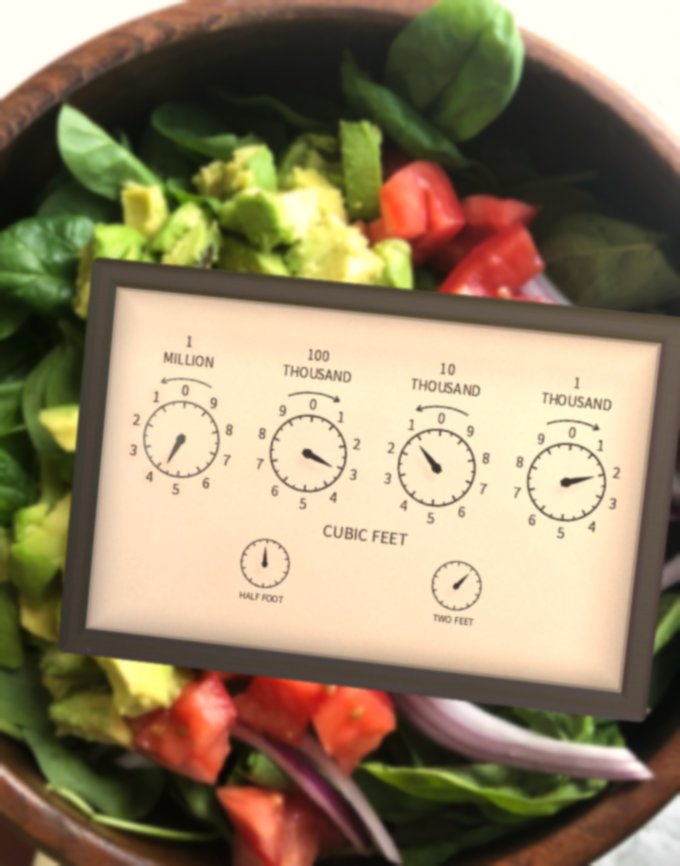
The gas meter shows **431200** ft³
